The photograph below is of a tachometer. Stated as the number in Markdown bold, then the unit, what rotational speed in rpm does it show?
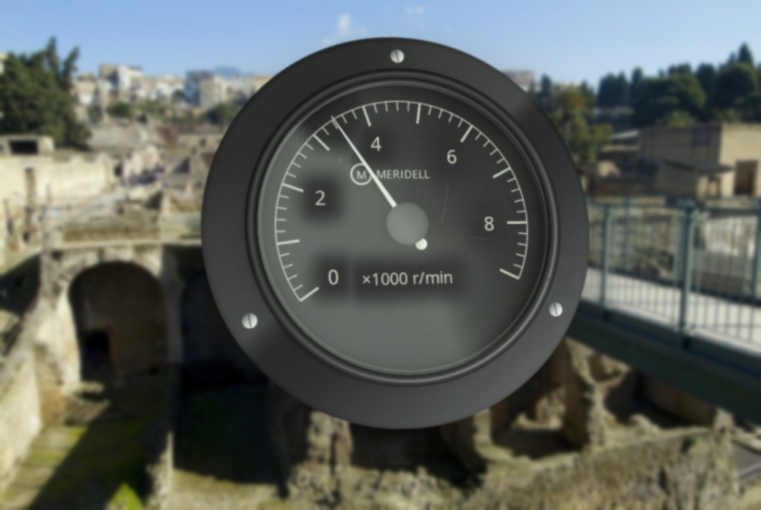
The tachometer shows **3400** rpm
